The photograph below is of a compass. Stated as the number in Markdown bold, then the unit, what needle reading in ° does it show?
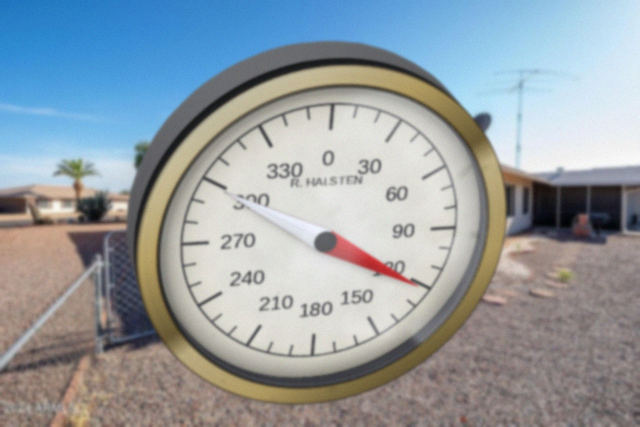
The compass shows **120** °
